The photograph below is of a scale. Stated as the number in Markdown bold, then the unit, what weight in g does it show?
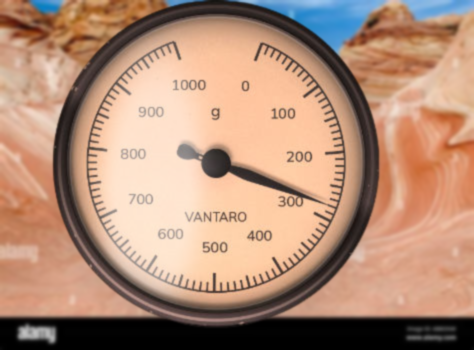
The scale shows **280** g
